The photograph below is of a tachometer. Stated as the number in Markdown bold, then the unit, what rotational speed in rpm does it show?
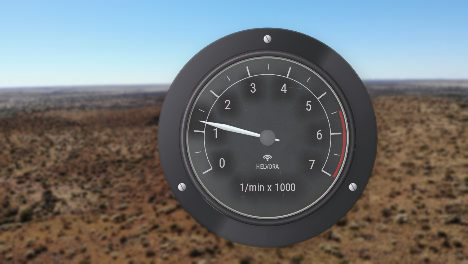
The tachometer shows **1250** rpm
